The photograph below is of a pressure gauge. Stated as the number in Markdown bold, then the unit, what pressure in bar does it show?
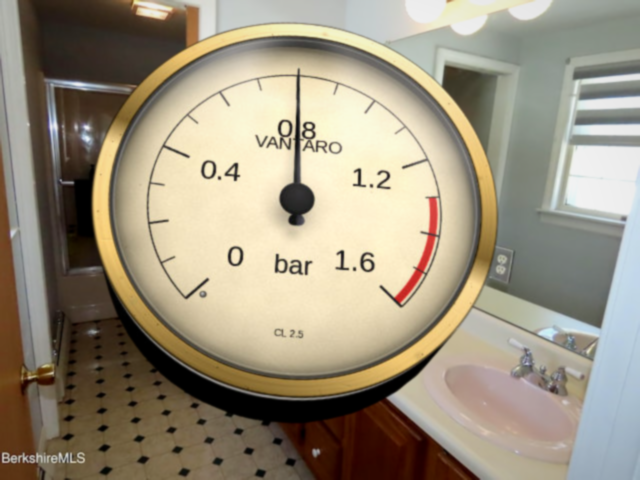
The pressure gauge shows **0.8** bar
